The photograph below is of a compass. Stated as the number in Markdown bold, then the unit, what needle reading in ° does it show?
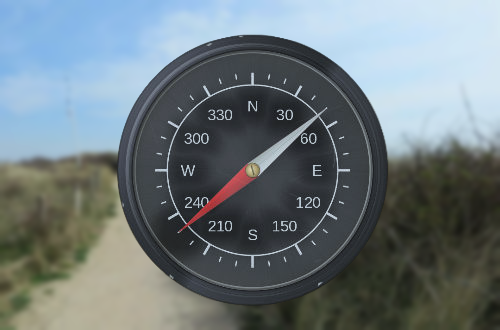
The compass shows **230** °
